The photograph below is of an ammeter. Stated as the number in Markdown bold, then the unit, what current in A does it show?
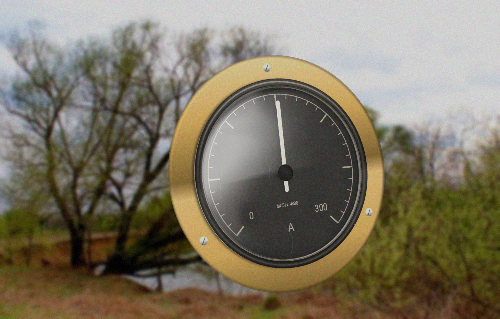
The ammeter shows **150** A
